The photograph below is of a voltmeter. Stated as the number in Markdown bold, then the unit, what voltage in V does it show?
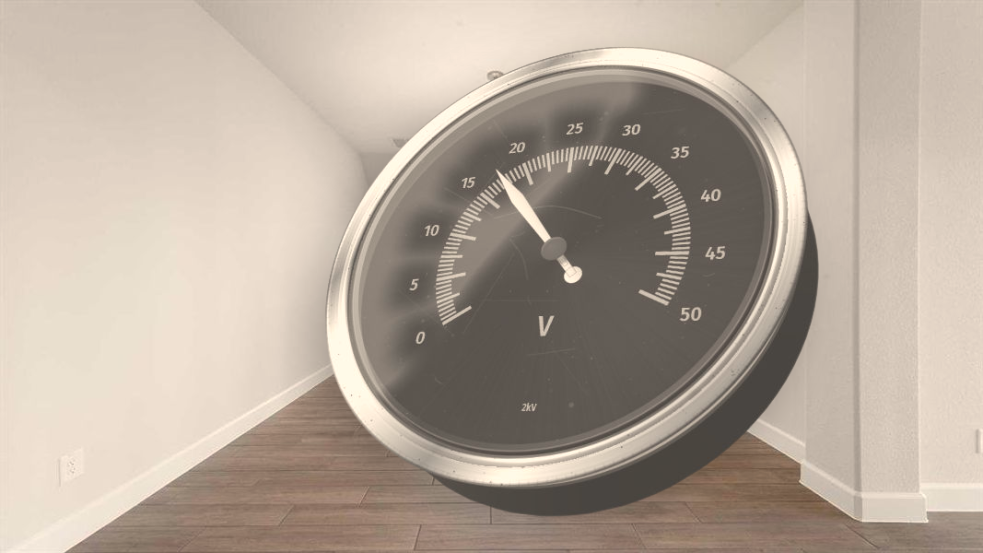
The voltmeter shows **17.5** V
